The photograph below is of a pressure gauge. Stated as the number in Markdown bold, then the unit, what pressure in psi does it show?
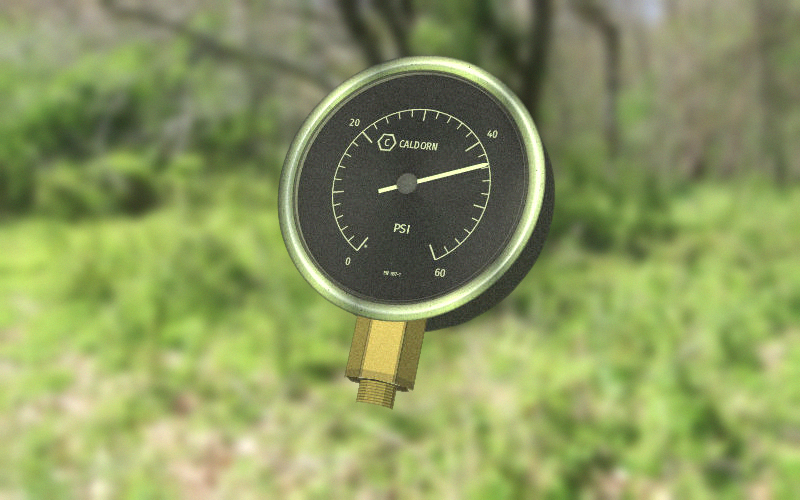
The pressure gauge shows **44** psi
